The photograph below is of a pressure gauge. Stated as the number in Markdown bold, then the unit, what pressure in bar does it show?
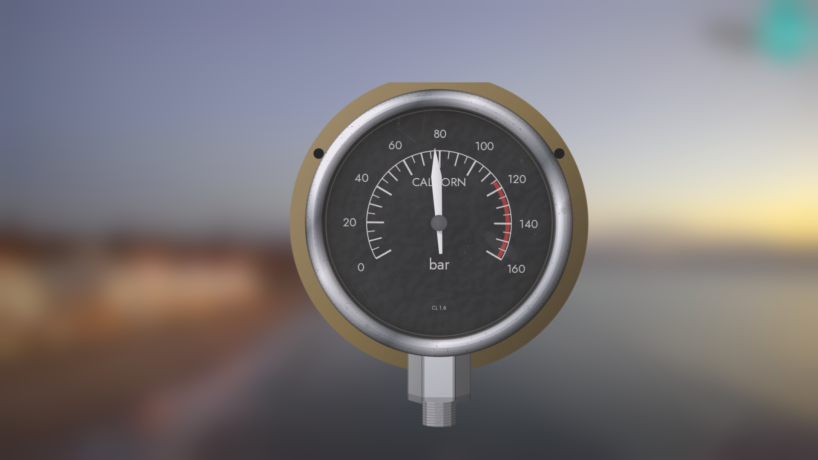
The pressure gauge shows **77.5** bar
